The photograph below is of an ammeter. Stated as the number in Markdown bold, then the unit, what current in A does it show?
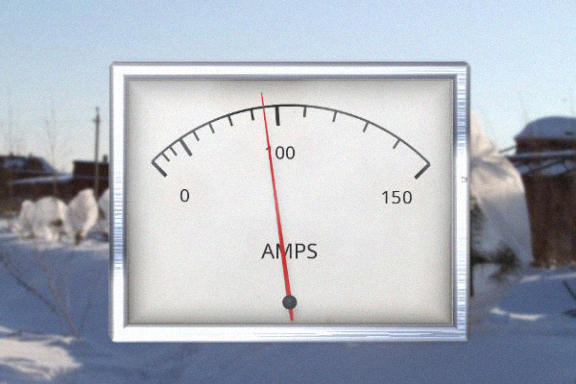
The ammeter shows **95** A
